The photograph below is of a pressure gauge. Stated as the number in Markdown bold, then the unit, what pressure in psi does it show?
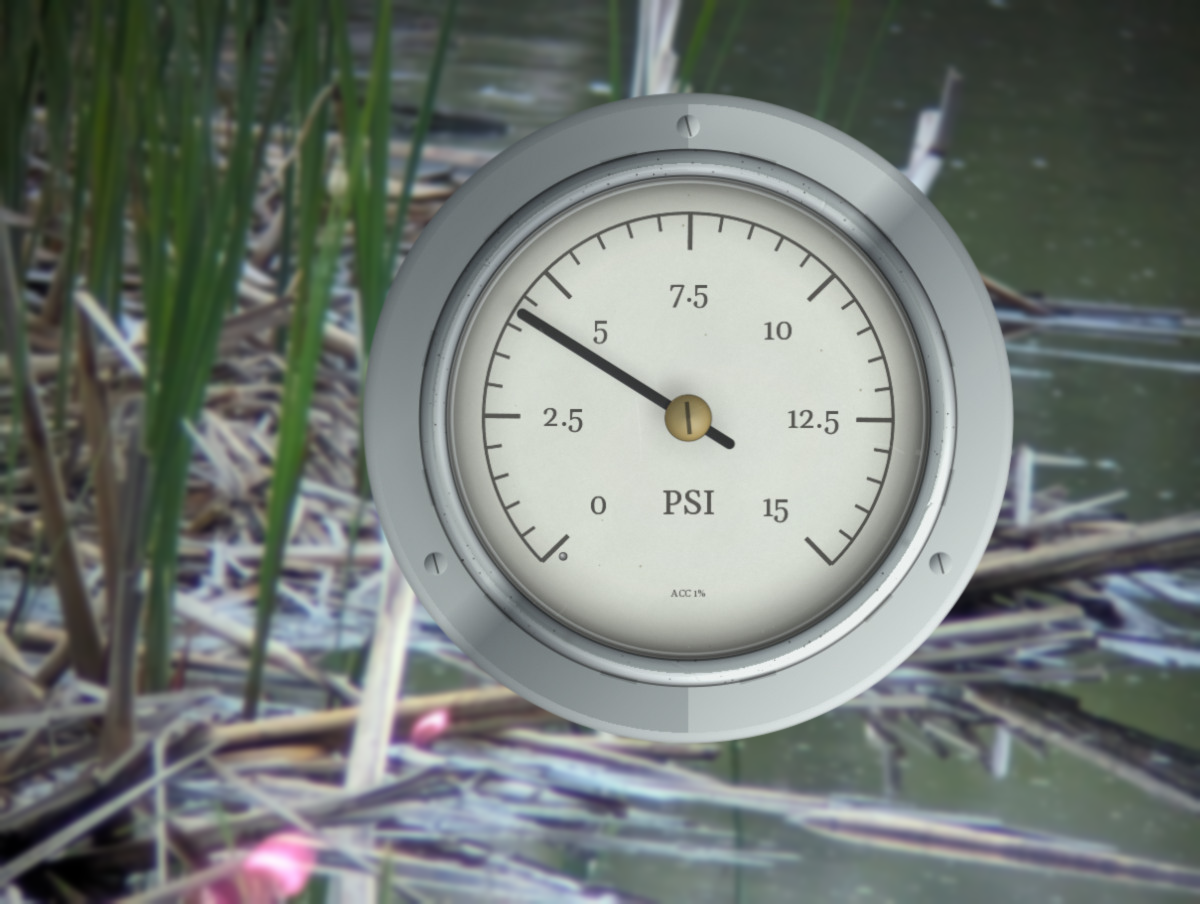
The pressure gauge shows **4.25** psi
